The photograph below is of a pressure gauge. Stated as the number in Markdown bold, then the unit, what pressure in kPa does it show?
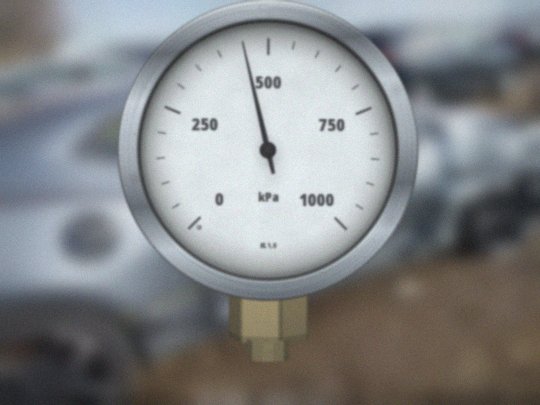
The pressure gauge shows **450** kPa
